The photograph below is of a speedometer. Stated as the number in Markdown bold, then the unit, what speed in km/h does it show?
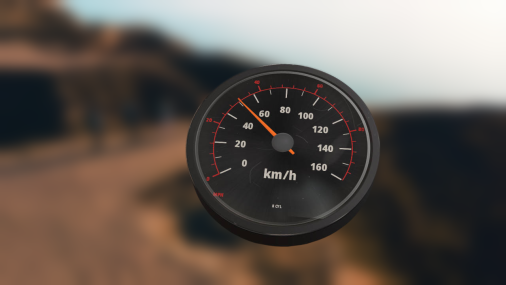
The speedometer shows **50** km/h
